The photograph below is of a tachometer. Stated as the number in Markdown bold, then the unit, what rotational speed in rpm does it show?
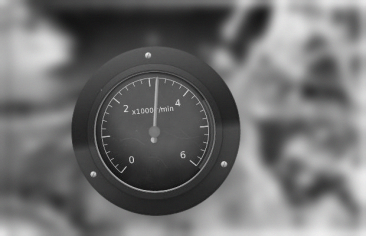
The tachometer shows **3200** rpm
